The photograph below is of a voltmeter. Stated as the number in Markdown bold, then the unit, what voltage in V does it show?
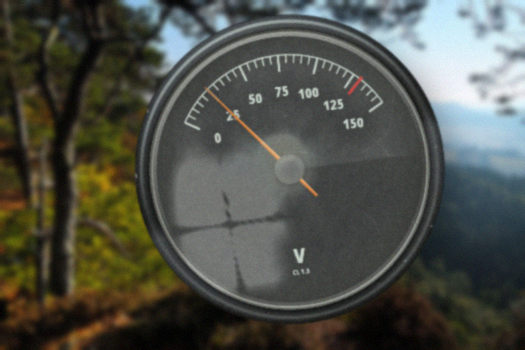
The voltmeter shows **25** V
